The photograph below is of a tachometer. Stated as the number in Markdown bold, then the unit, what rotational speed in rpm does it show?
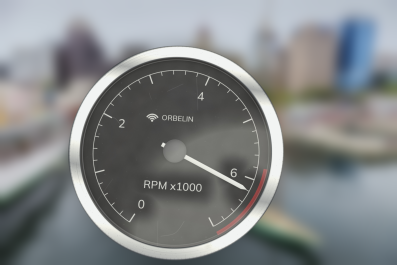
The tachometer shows **6200** rpm
